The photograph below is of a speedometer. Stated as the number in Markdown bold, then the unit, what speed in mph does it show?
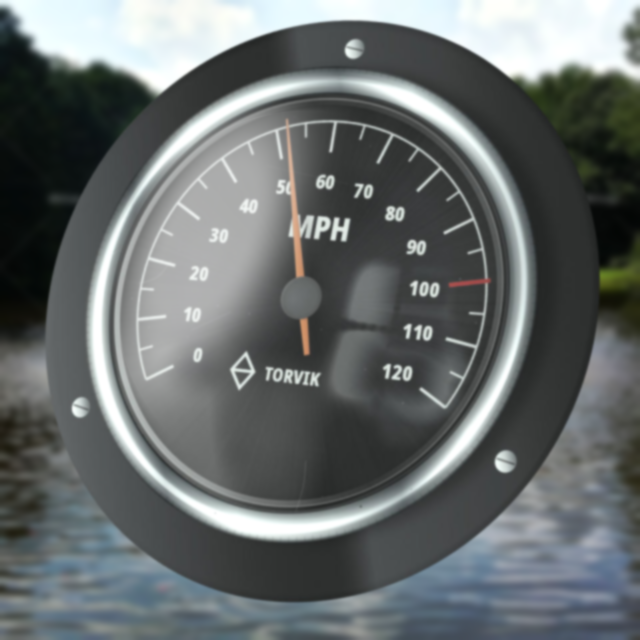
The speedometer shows **52.5** mph
